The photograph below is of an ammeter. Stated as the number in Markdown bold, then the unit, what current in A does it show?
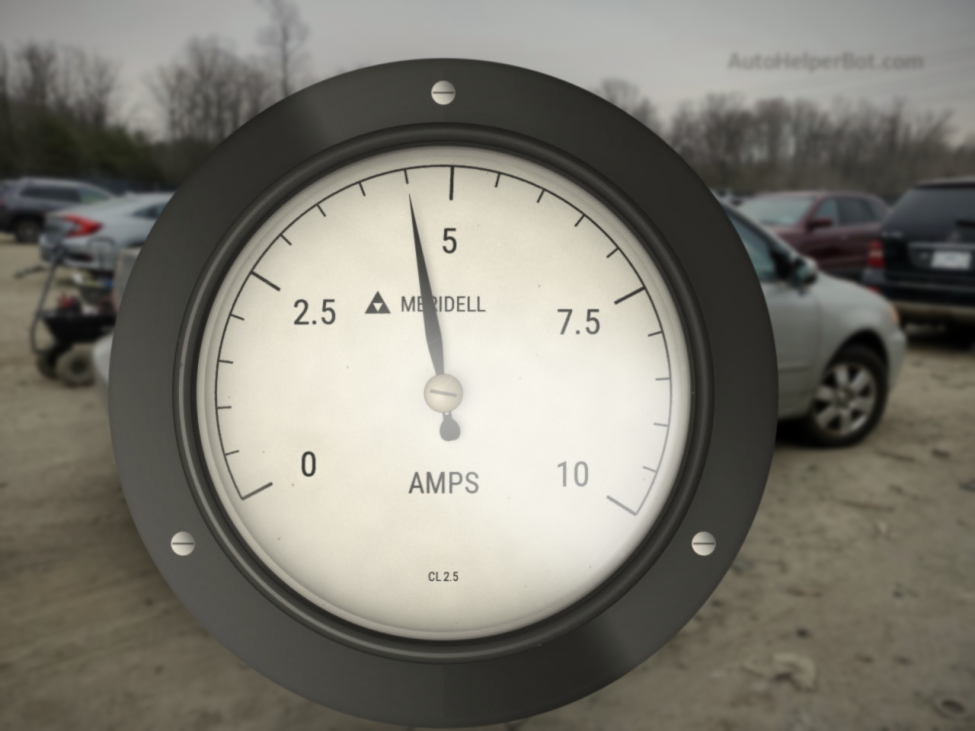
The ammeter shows **4.5** A
